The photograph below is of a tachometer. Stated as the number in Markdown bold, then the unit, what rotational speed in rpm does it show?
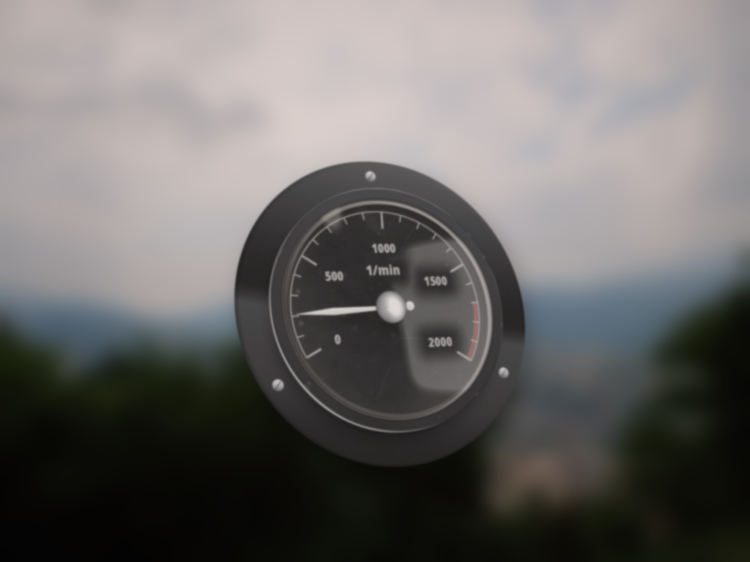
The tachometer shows **200** rpm
